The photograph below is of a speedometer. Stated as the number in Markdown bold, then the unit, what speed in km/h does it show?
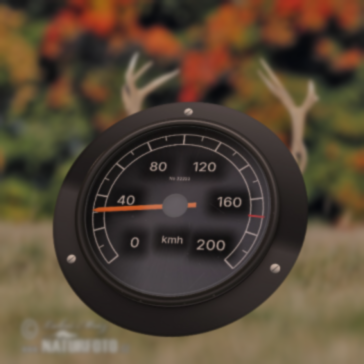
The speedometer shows **30** km/h
